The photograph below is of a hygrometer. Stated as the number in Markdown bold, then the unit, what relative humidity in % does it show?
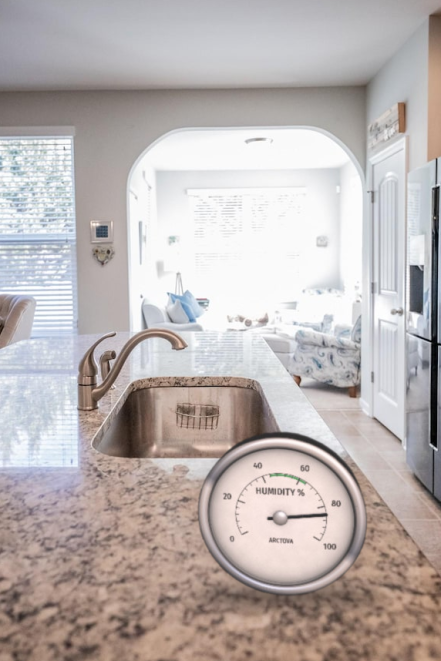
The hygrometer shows **84** %
